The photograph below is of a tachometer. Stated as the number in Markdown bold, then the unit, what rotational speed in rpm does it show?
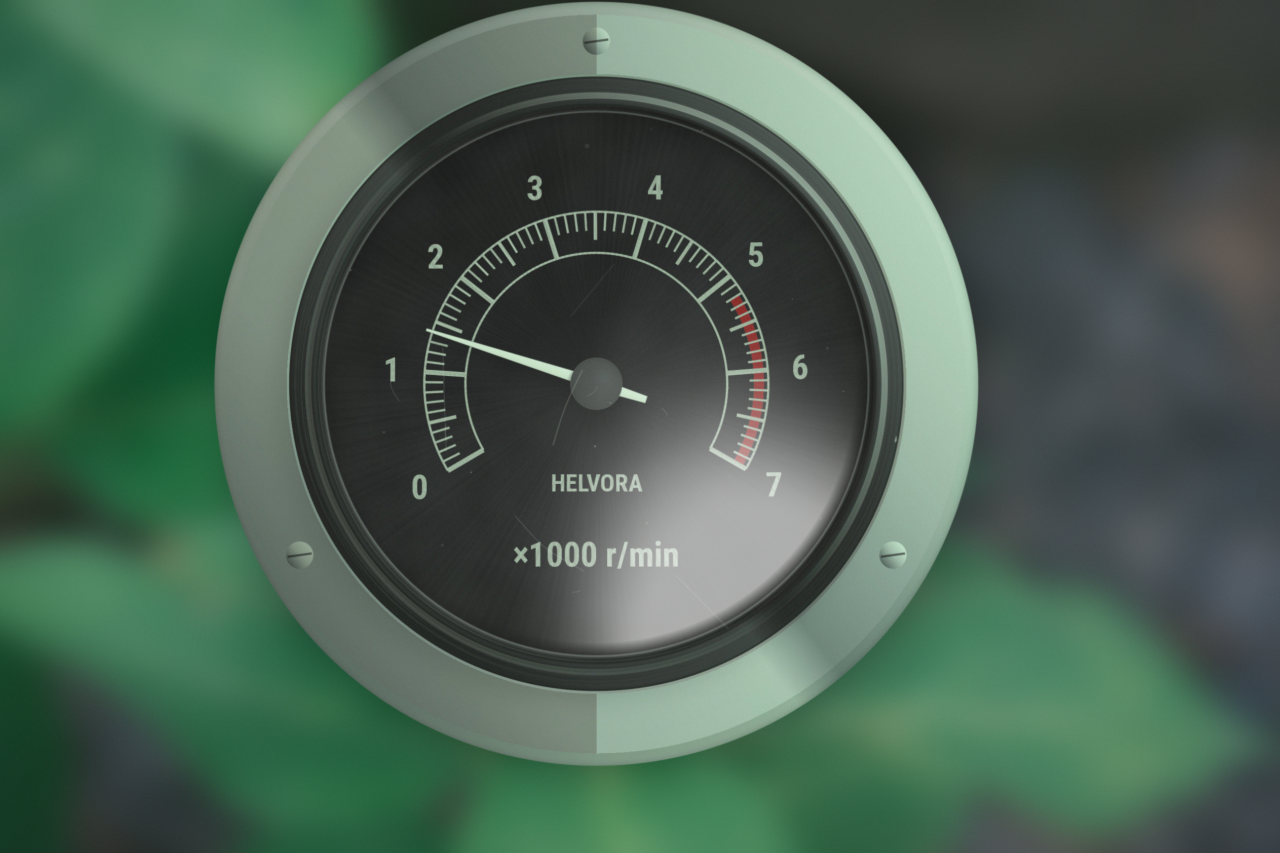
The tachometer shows **1400** rpm
